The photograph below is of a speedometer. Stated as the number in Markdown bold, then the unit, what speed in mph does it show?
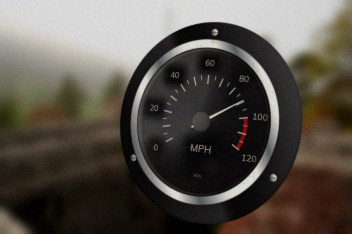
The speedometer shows **90** mph
